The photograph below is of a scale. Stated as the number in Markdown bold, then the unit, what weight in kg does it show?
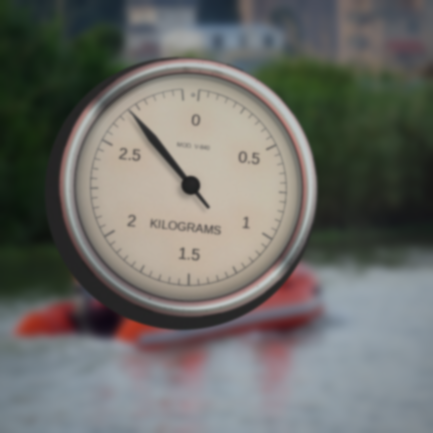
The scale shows **2.7** kg
